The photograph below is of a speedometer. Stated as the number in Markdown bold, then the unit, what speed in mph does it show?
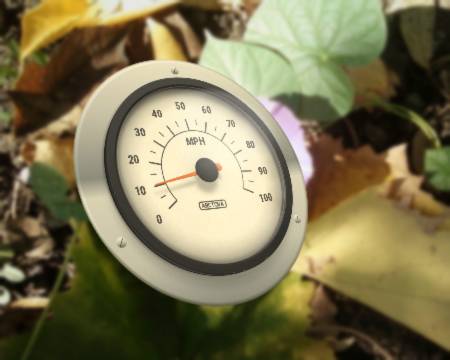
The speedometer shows **10** mph
